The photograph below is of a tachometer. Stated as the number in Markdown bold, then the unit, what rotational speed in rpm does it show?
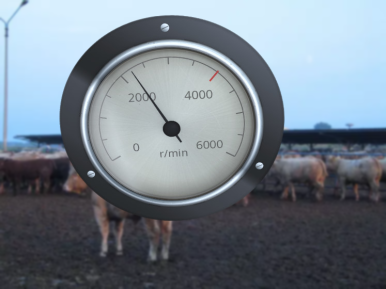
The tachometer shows **2250** rpm
